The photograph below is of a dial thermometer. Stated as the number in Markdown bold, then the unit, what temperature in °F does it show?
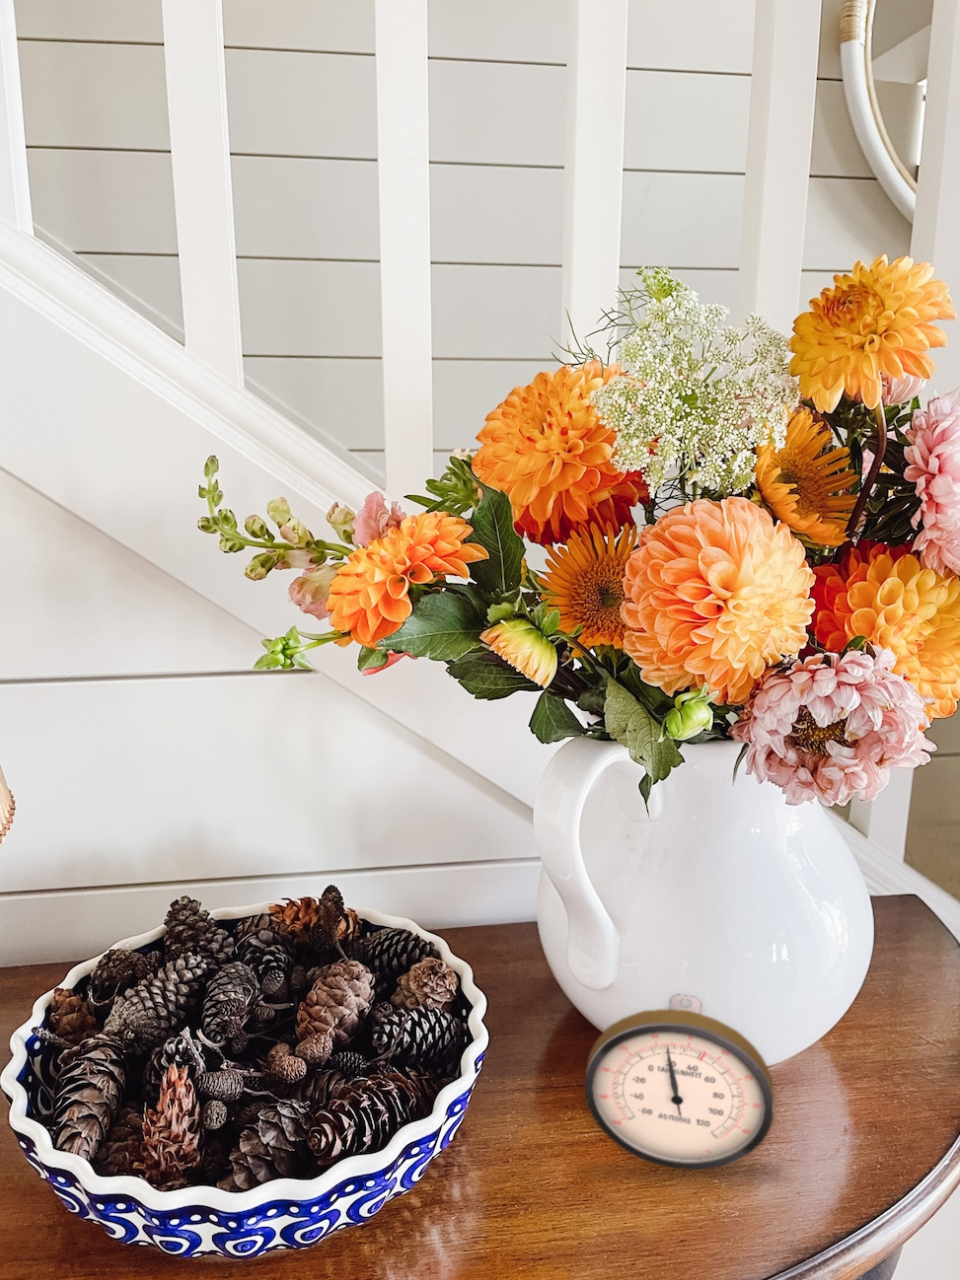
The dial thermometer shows **20** °F
